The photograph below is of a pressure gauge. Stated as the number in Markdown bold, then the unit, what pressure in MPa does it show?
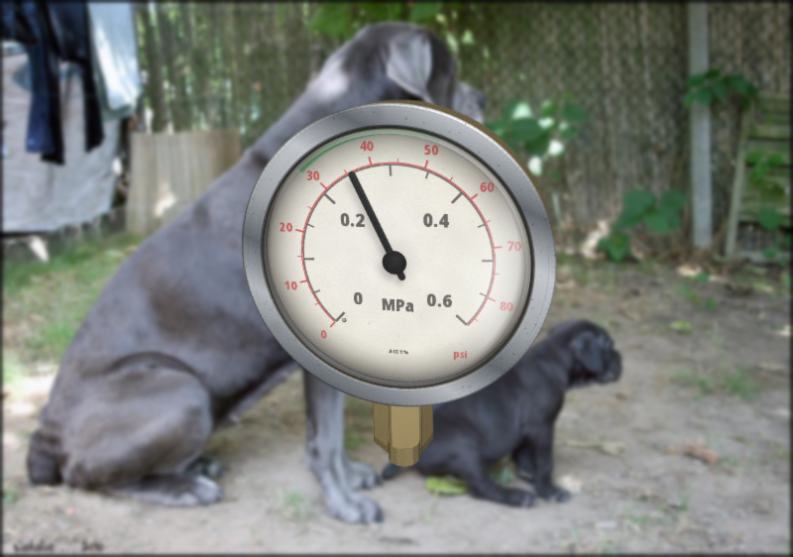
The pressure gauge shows **0.25** MPa
